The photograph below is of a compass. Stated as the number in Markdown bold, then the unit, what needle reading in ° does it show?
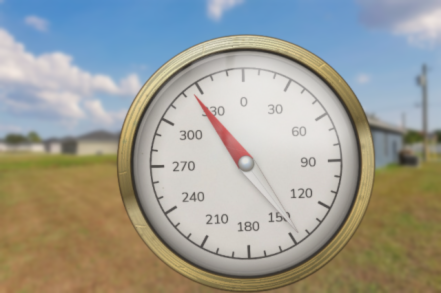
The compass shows **325** °
